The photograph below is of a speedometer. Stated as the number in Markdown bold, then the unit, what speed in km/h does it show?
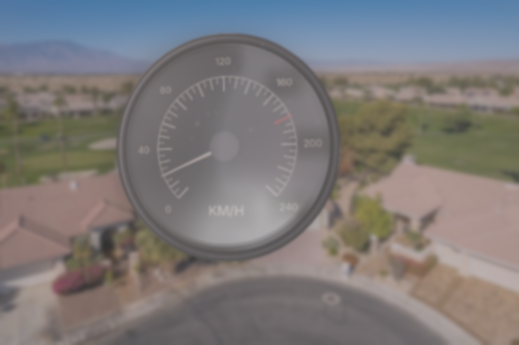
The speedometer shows **20** km/h
